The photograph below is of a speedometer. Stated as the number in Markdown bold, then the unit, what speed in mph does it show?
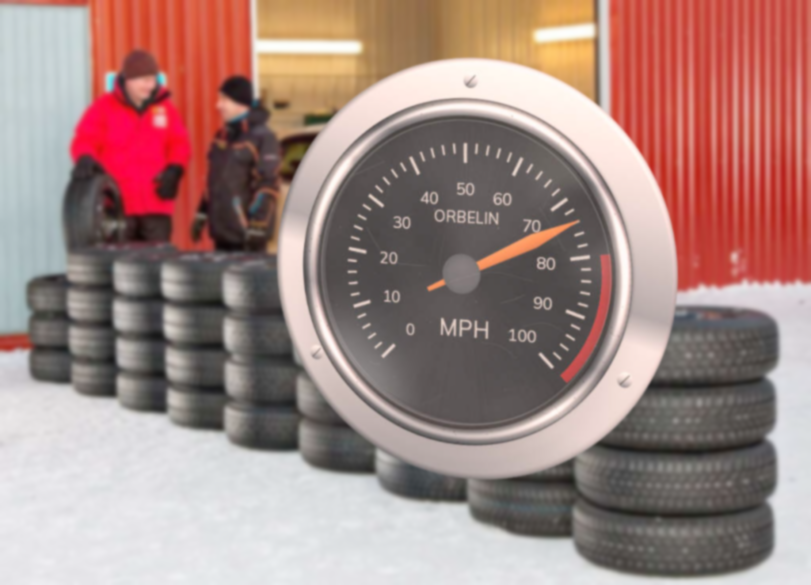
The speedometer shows **74** mph
